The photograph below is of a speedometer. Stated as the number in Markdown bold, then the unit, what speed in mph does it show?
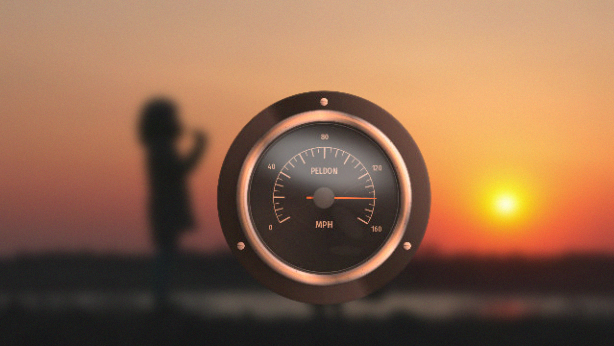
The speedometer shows **140** mph
